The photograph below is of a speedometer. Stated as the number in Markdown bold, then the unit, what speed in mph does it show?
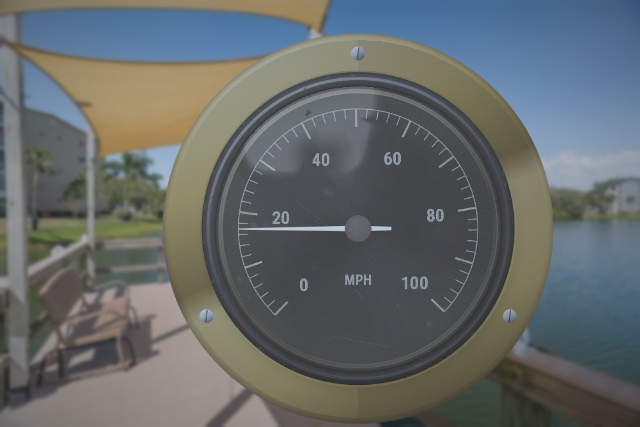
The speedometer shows **17** mph
